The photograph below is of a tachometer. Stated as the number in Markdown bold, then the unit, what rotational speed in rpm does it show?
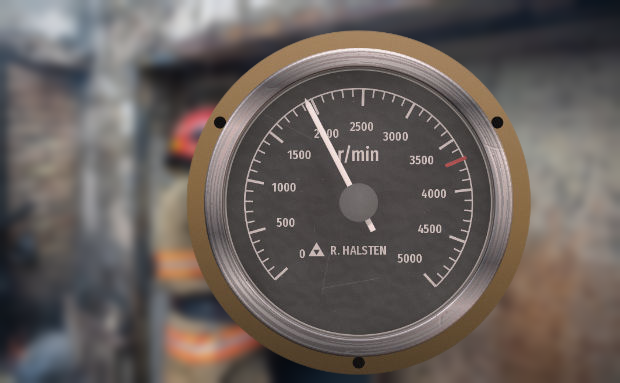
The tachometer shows **1950** rpm
